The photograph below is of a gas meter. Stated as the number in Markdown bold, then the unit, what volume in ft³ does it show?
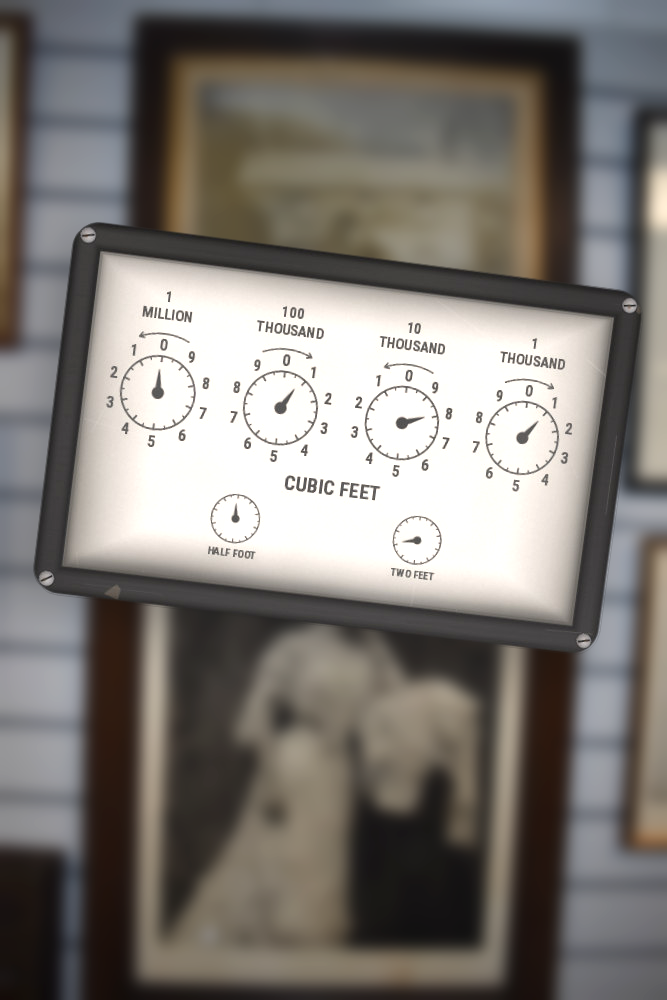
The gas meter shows **8100** ft³
